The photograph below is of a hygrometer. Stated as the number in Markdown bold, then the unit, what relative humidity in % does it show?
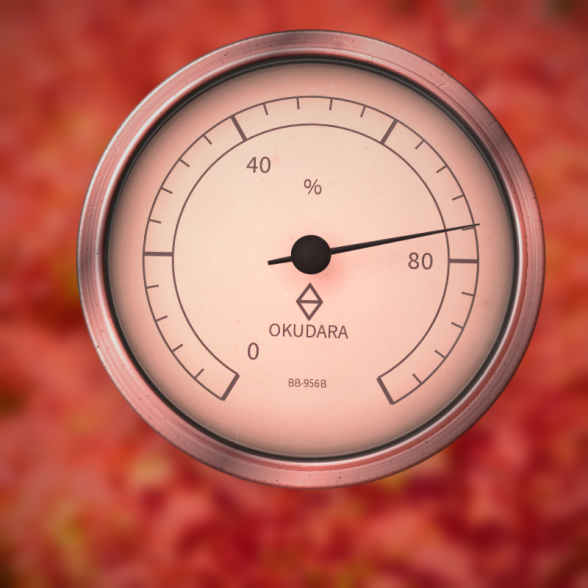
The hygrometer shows **76** %
